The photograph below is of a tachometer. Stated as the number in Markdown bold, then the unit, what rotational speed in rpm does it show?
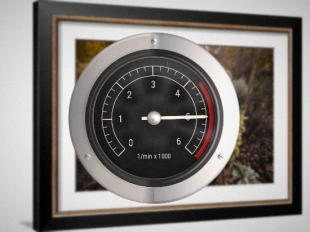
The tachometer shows **5000** rpm
